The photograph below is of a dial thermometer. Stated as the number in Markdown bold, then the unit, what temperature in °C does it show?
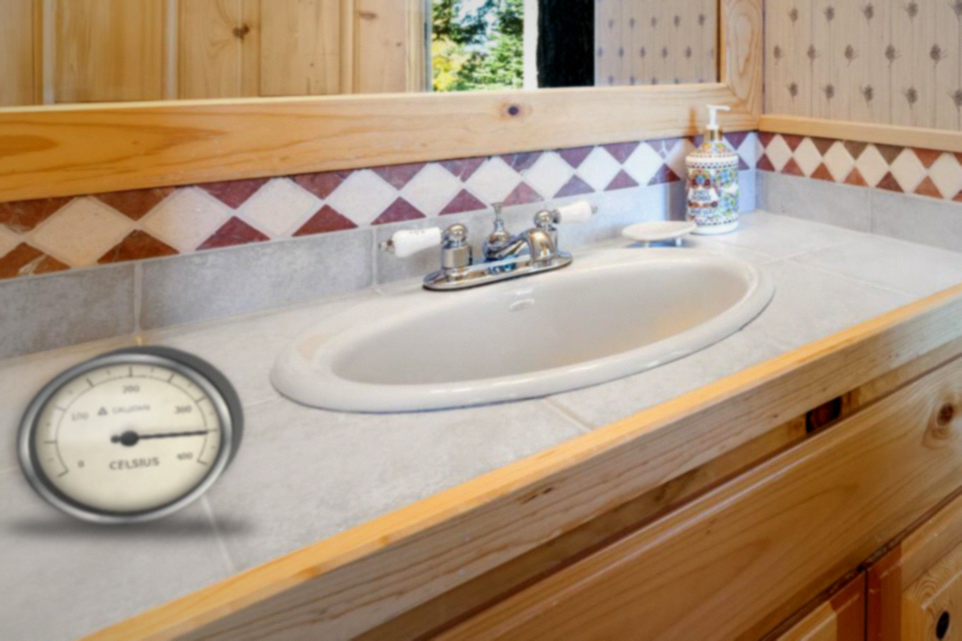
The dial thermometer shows **350** °C
